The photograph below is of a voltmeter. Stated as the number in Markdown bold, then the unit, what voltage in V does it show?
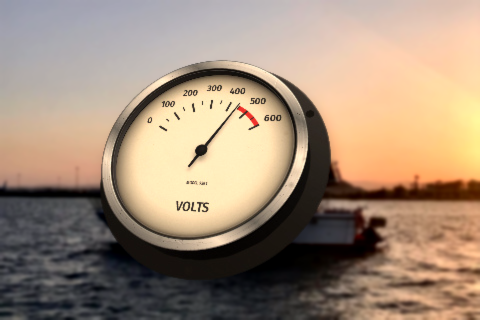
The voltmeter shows **450** V
